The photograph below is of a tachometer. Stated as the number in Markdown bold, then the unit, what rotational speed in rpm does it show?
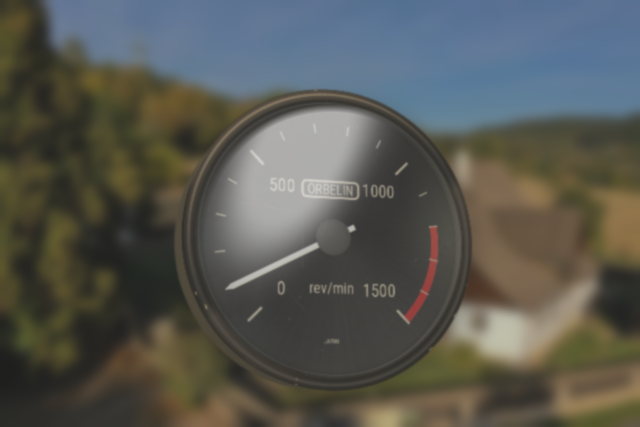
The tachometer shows **100** rpm
